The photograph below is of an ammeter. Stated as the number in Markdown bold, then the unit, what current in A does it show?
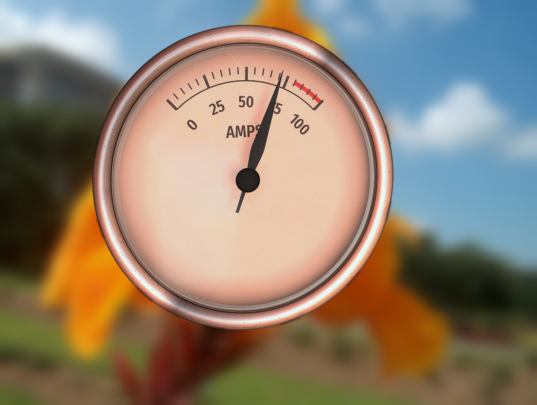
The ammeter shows **70** A
